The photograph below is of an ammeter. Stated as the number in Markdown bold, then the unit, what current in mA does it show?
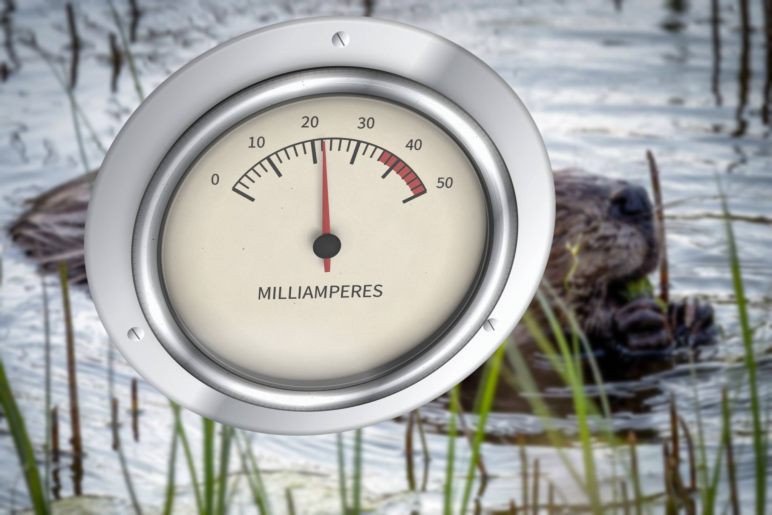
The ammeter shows **22** mA
